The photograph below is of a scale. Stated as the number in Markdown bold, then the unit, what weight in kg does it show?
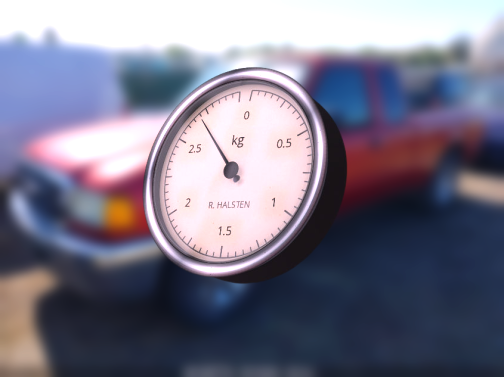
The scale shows **2.7** kg
